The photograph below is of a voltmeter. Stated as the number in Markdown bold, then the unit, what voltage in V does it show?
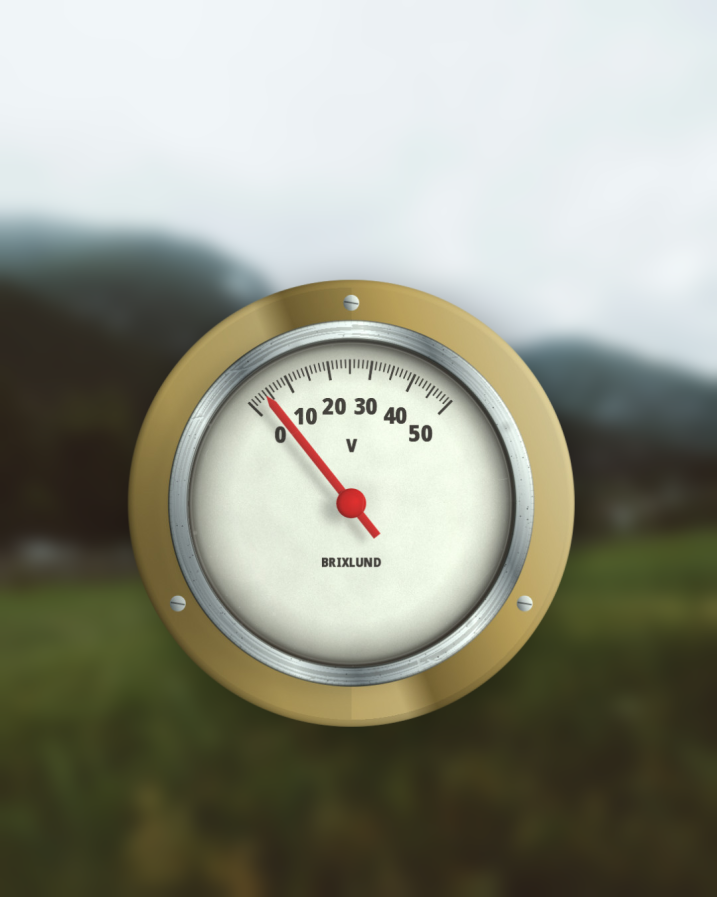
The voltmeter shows **4** V
